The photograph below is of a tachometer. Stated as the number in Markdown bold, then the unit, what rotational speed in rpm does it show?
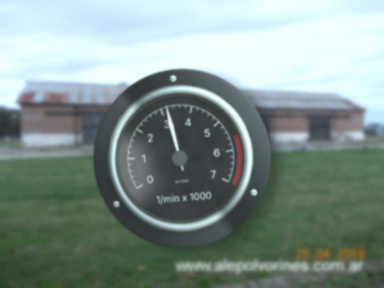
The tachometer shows **3200** rpm
